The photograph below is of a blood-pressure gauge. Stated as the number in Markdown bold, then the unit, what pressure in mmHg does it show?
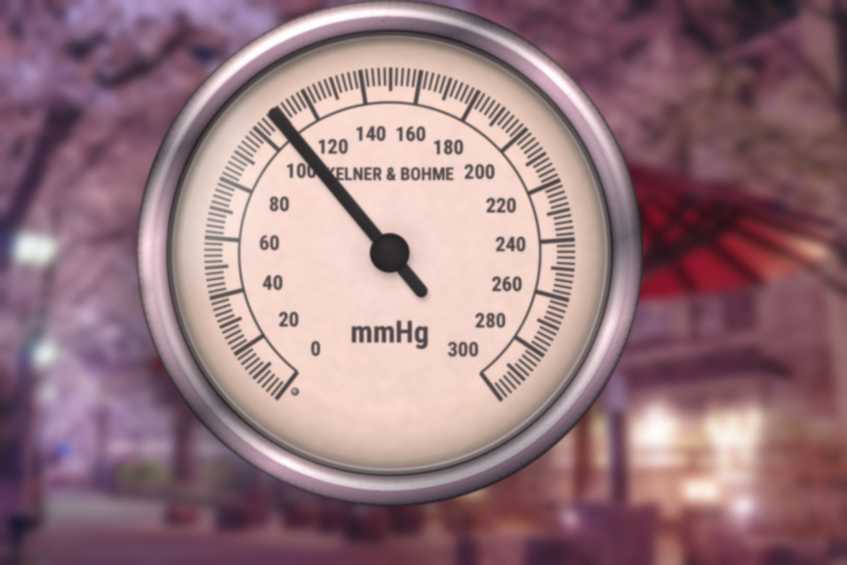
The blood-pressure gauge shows **108** mmHg
